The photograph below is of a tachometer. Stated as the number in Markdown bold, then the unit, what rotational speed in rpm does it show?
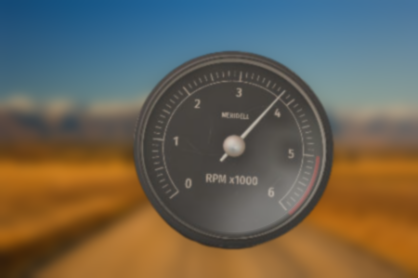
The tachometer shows **3800** rpm
